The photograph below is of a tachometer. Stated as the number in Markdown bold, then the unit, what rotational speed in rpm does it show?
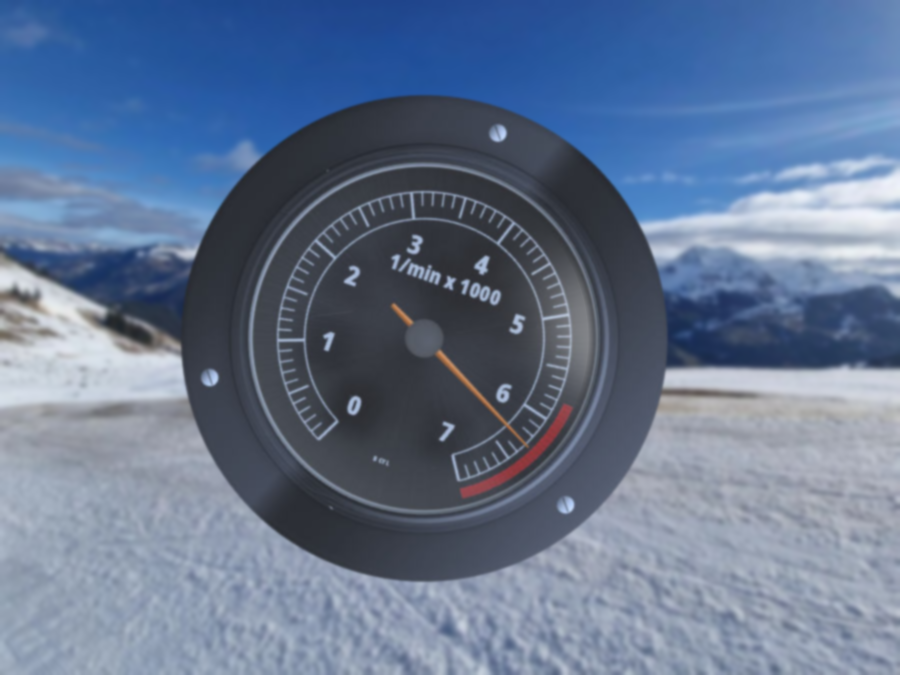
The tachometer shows **6300** rpm
